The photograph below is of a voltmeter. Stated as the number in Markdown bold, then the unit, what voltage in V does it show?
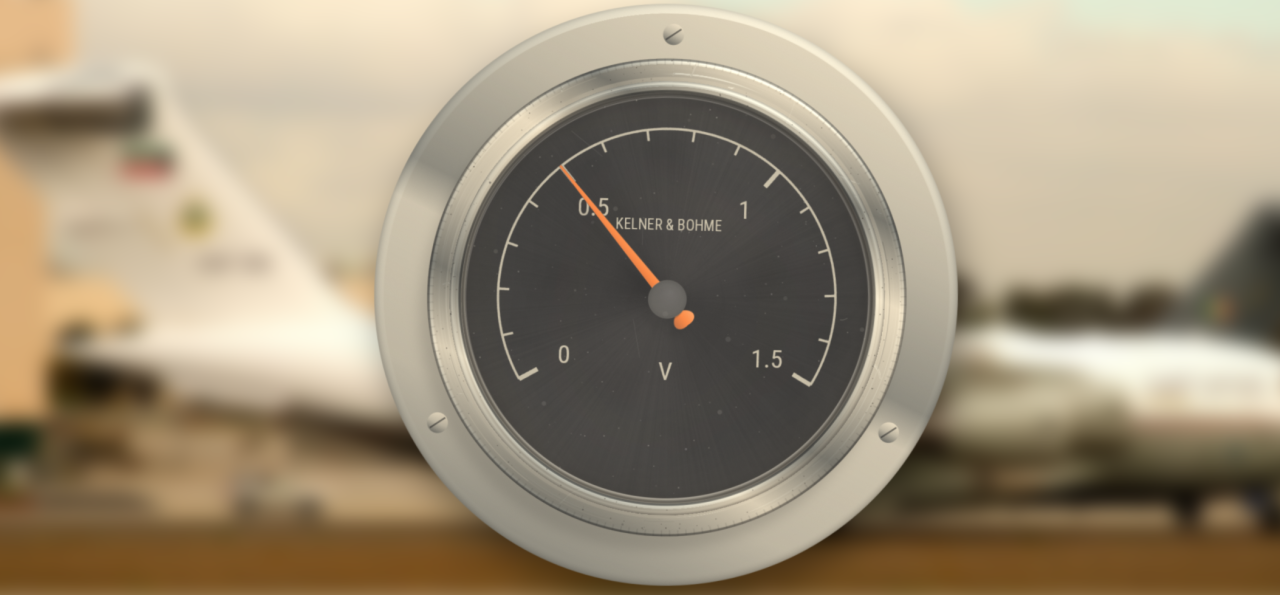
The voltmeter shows **0.5** V
